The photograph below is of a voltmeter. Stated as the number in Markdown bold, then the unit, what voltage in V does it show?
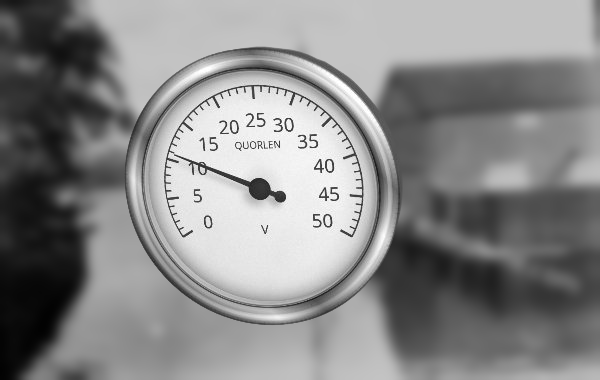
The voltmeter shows **11** V
